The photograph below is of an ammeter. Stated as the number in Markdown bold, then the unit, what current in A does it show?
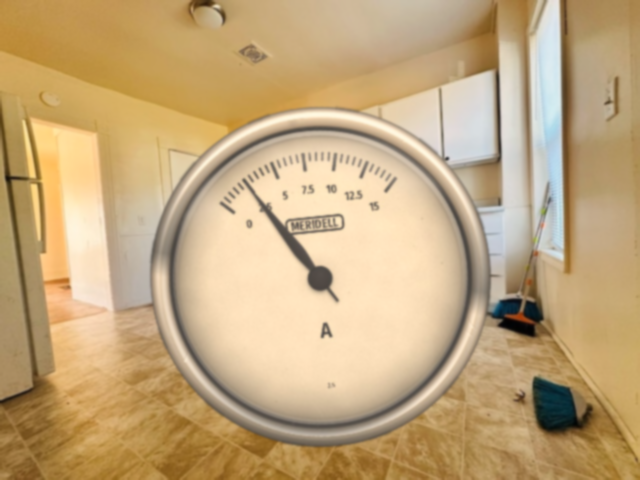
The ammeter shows **2.5** A
